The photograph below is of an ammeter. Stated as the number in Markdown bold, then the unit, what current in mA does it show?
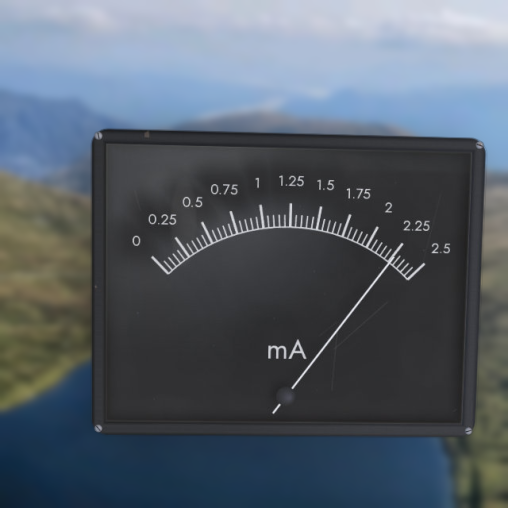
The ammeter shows **2.25** mA
